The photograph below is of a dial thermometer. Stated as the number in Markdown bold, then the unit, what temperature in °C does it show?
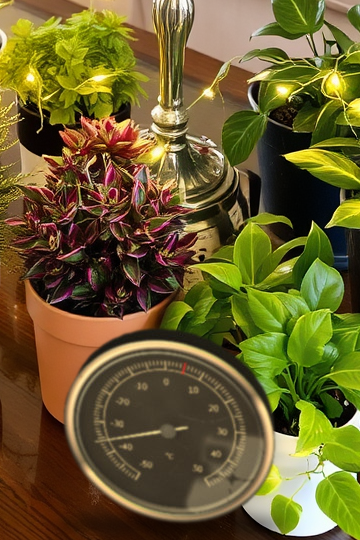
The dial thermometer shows **-35** °C
